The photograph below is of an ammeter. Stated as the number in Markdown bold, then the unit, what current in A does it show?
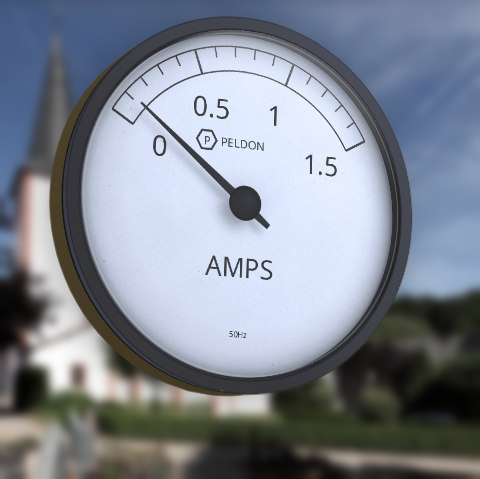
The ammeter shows **0.1** A
